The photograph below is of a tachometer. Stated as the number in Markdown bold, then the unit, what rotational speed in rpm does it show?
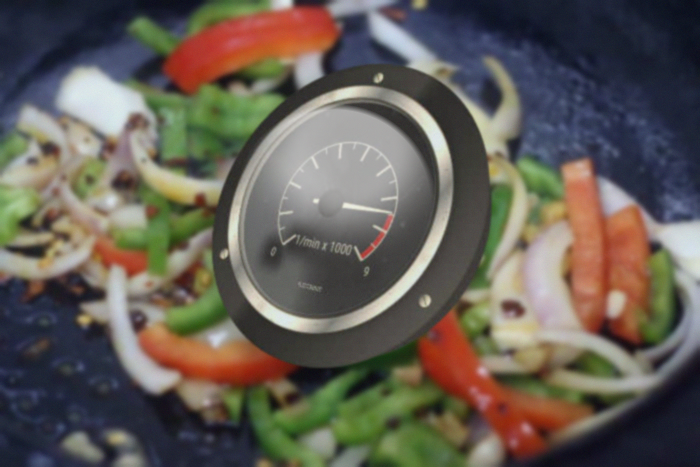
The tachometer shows **7500** rpm
